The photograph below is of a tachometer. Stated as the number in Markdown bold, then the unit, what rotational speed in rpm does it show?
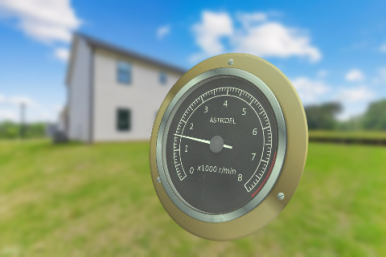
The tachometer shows **1500** rpm
